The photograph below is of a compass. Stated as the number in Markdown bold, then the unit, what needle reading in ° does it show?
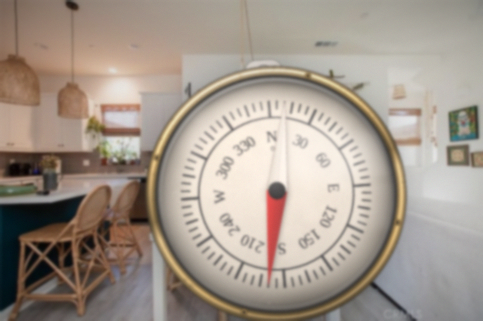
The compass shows **190** °
